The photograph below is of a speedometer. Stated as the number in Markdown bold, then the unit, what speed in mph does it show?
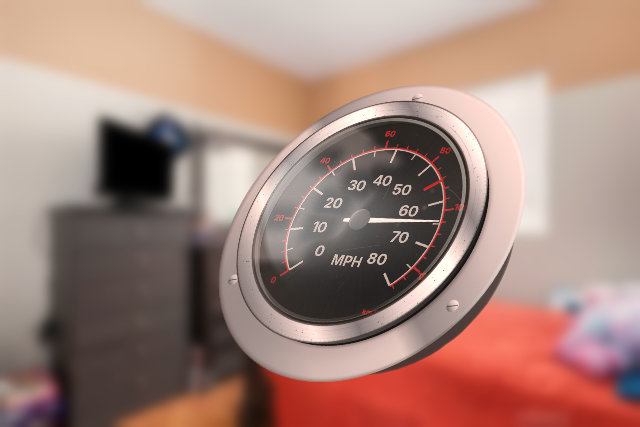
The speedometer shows **65** mph
